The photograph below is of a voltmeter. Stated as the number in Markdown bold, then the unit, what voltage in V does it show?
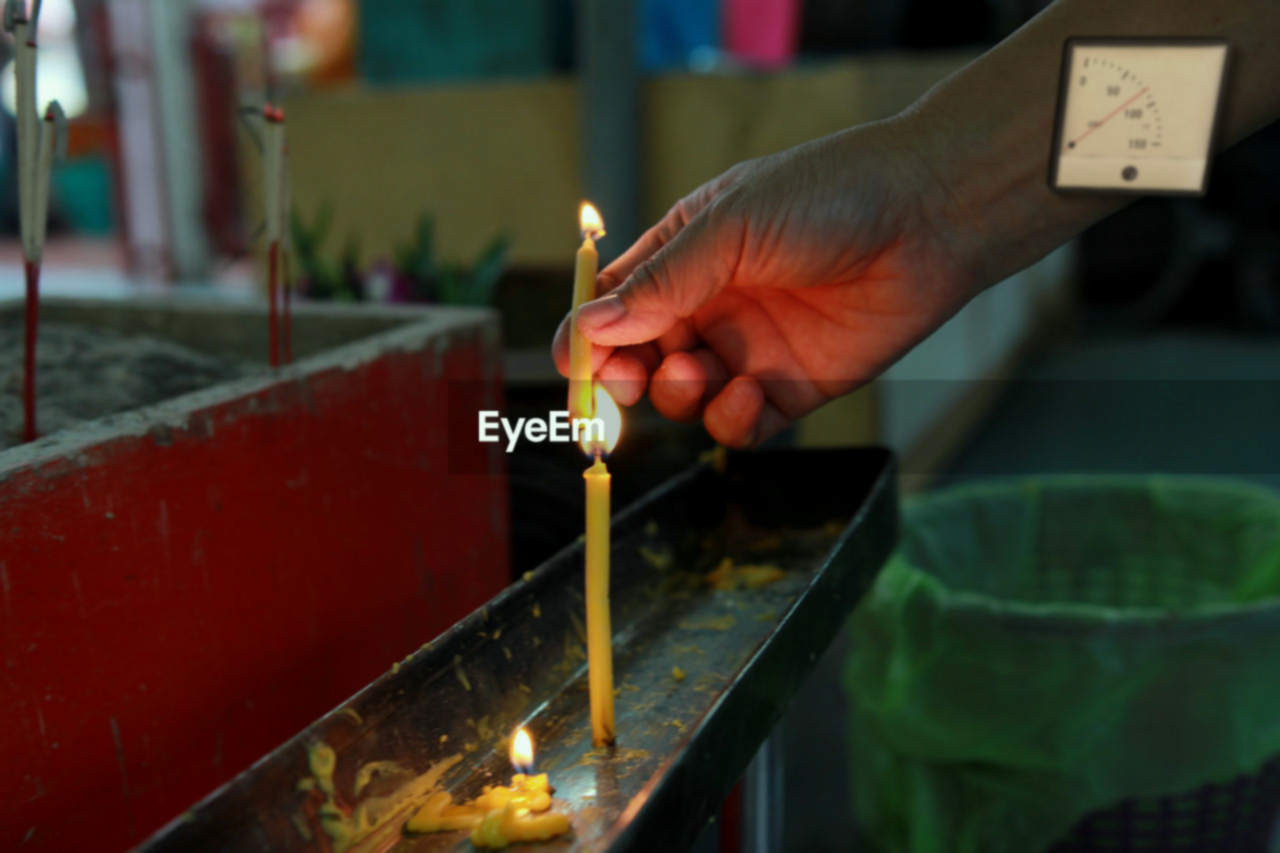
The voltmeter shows **80** V
